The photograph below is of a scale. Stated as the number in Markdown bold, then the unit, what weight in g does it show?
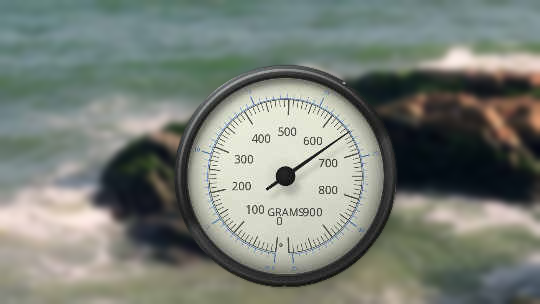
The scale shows **650** g
